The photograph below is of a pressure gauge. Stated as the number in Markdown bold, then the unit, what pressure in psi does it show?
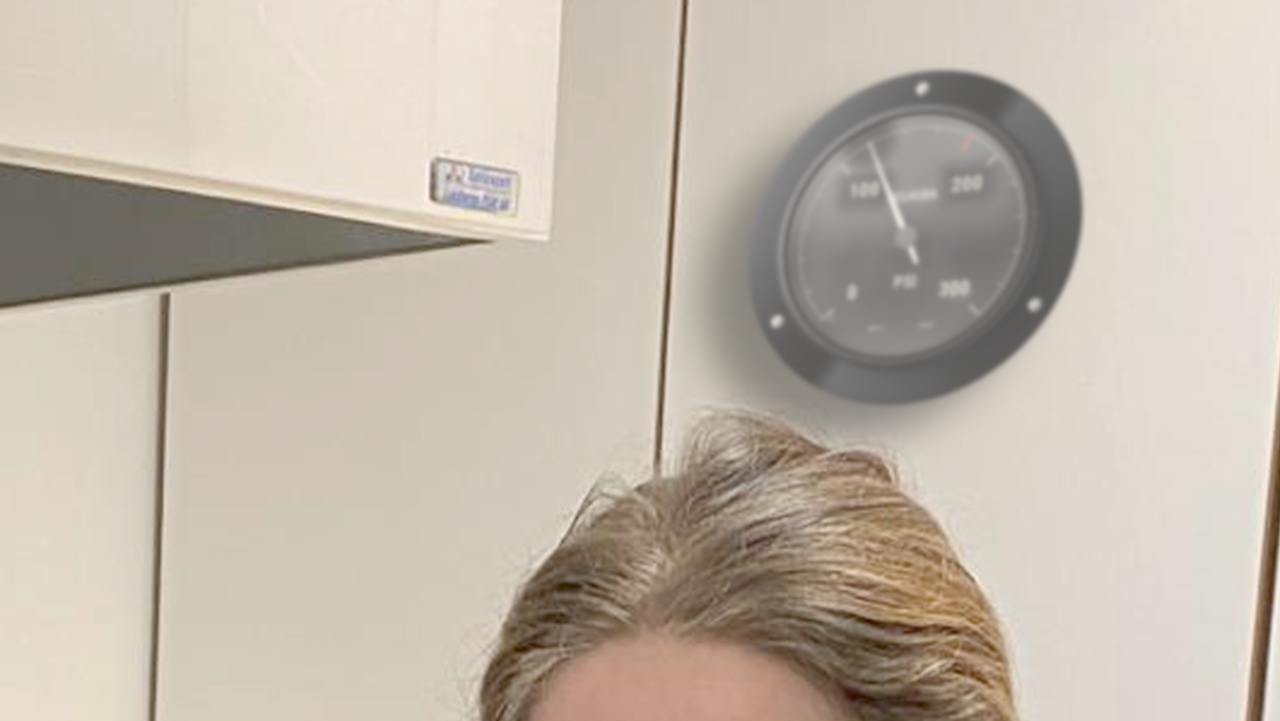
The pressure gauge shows **120** psi
